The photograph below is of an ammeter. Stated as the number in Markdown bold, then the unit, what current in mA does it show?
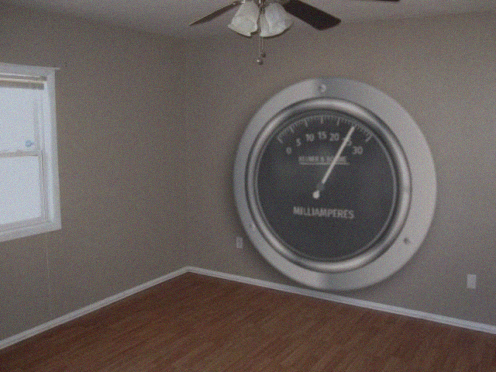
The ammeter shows **25** mA
